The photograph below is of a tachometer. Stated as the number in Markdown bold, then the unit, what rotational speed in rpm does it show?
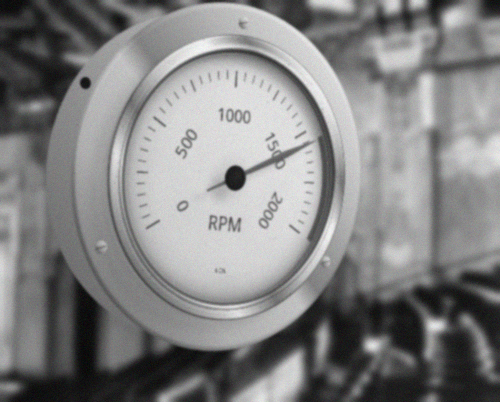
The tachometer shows **1550** rpm
